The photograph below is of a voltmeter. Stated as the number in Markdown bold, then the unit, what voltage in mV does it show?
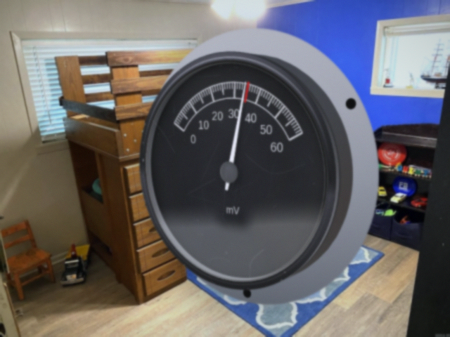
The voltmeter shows **35** mV
